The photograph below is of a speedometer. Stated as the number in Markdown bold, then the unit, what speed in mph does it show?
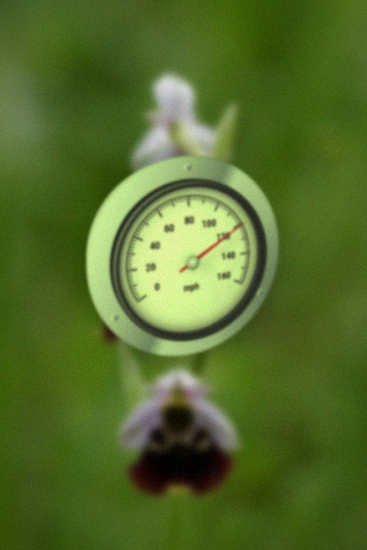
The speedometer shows **120** mph
